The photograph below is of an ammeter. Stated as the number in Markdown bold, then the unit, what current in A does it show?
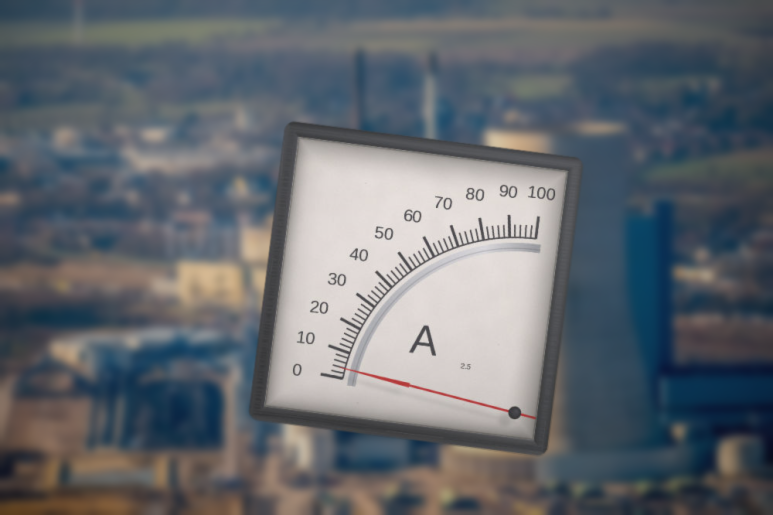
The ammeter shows **4** A
